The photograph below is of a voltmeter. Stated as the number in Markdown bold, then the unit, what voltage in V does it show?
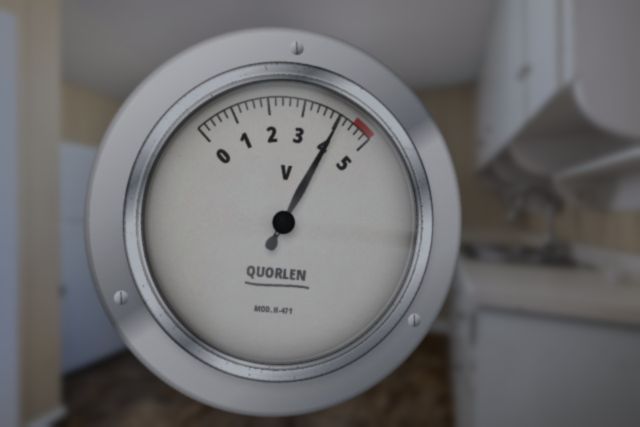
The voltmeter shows **4** V
